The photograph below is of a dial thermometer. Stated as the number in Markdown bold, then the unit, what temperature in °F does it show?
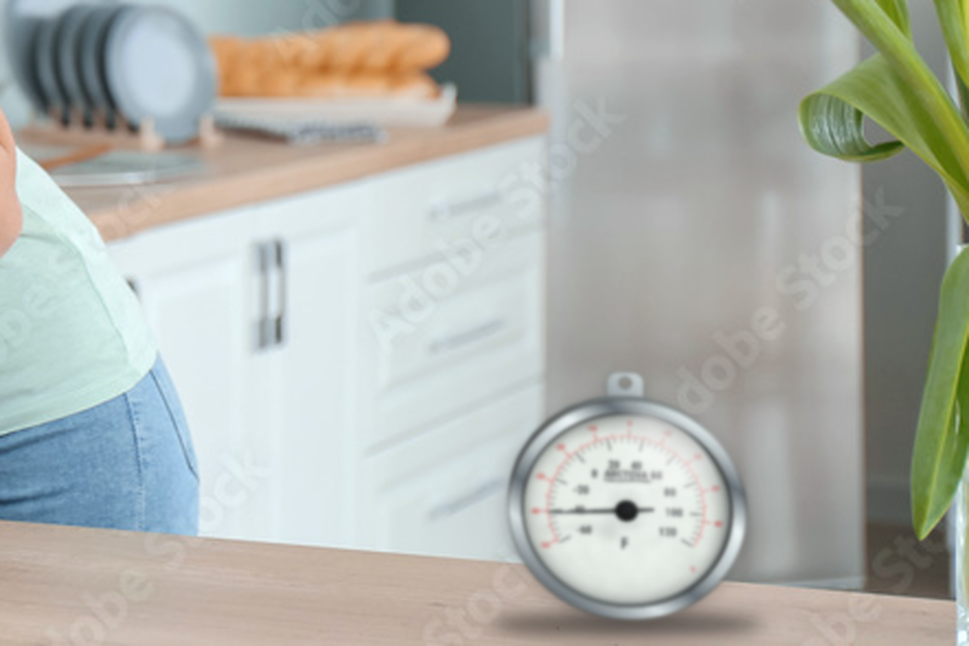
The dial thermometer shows **-40** °F
